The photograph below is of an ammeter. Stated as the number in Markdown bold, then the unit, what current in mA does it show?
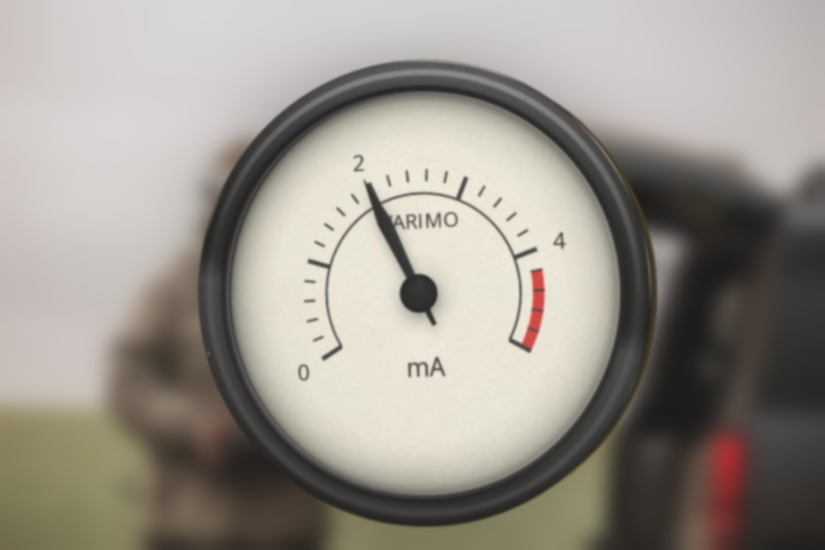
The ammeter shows **2** mA
